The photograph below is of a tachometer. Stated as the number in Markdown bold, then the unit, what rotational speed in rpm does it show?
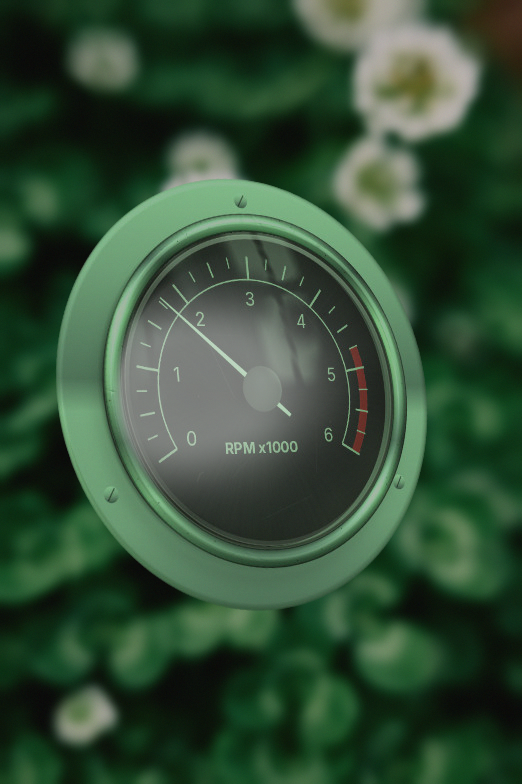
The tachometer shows **1750** rpm
